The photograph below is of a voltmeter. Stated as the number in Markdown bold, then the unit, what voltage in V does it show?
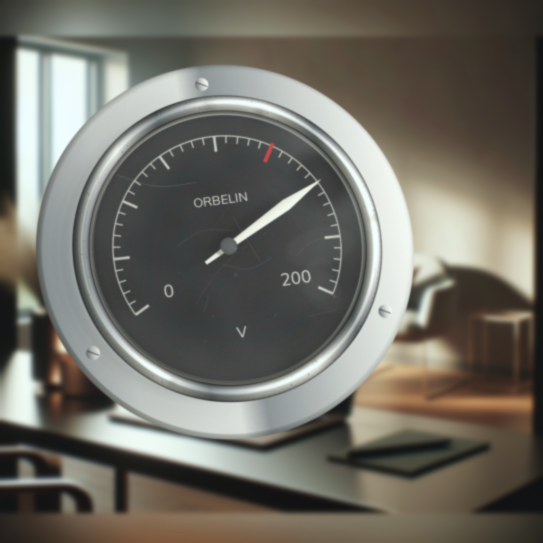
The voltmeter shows **150** V
